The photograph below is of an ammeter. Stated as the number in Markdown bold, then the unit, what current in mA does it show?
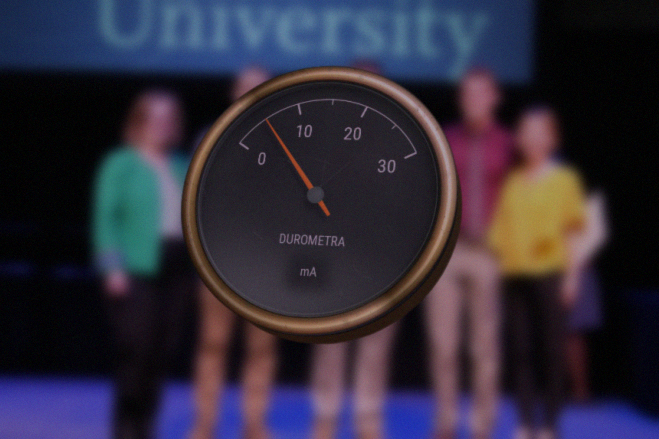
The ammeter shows **5** mA
